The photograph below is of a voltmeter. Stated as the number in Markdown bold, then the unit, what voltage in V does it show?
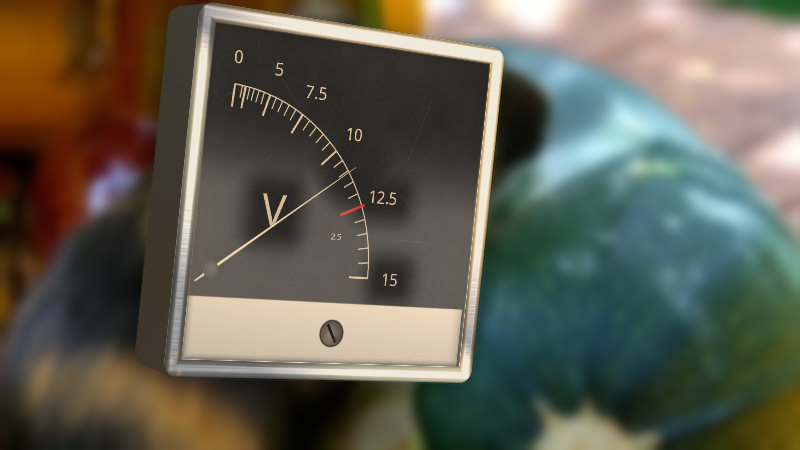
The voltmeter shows **11** V
